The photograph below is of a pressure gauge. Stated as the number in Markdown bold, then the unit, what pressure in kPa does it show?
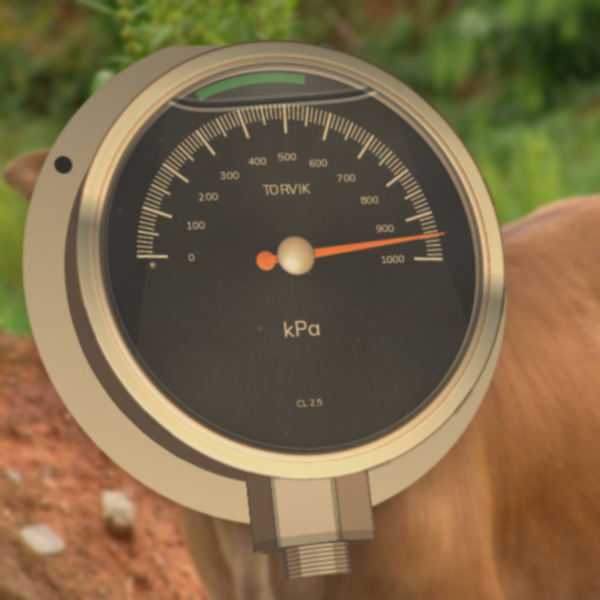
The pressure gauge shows **950** kPa
